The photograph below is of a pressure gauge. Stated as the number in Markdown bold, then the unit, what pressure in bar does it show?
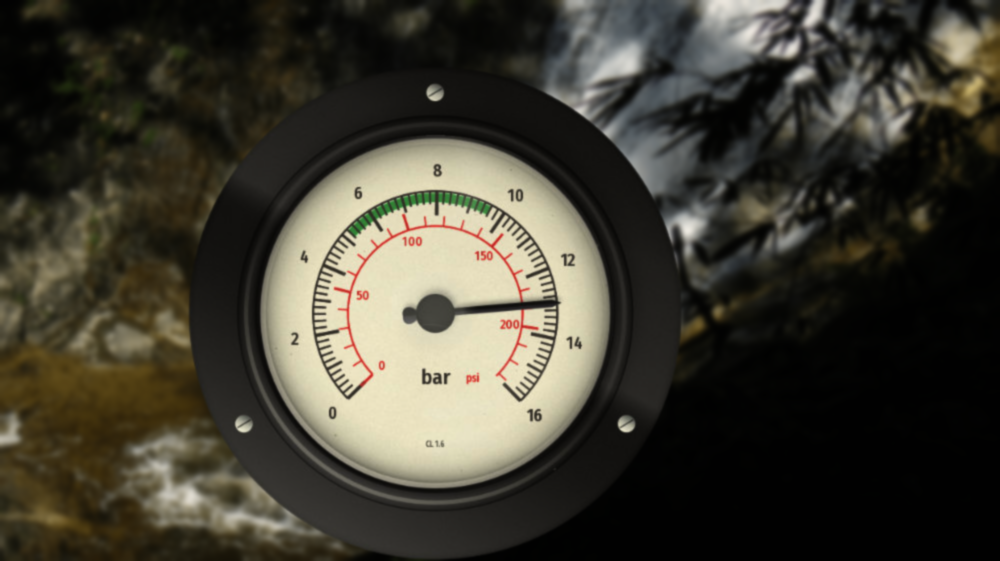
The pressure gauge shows **13** bar
